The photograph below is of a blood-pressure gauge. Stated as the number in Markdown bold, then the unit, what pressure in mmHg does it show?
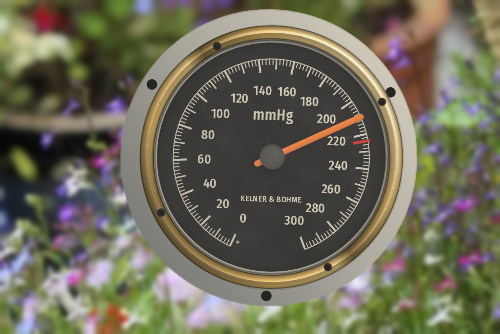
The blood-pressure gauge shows **210** mmHg
